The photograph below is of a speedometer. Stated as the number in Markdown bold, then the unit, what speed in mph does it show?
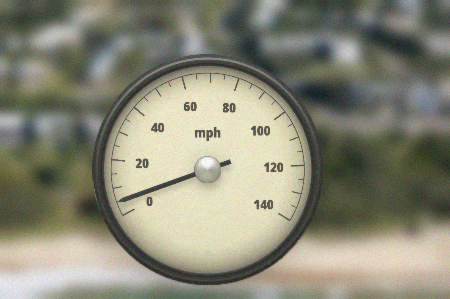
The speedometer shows **5** mph
